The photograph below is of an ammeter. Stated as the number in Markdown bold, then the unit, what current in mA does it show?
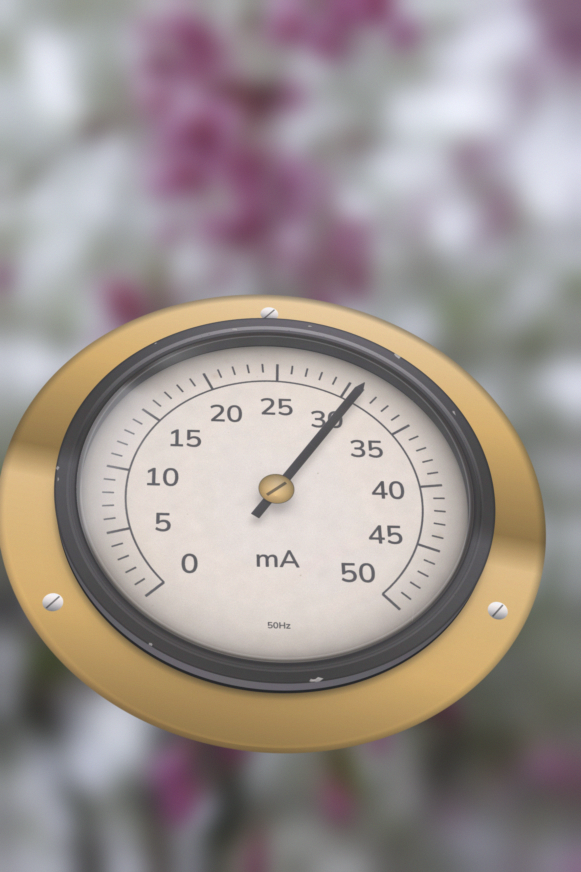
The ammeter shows **31** mA
